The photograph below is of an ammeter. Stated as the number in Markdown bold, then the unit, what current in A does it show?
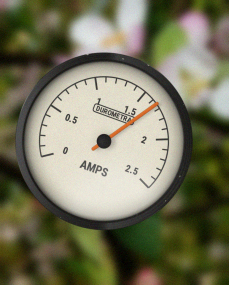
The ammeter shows **1.65** A
